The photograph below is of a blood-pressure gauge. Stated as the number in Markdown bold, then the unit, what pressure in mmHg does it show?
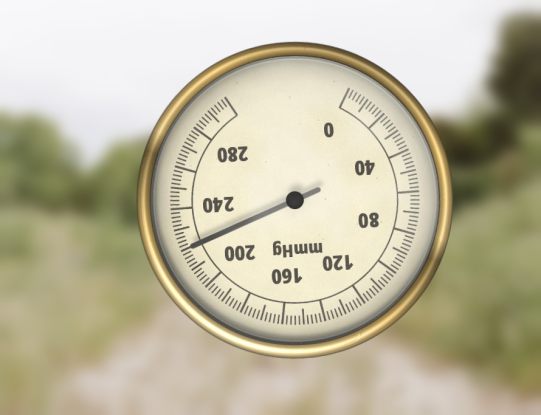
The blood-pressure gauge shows **220** mmHg
